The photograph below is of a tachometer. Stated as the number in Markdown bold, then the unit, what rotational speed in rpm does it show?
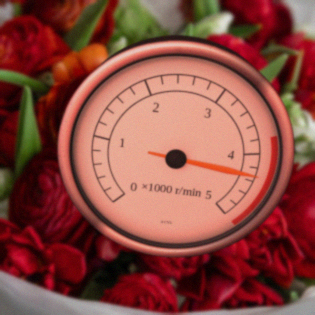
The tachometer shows **4300** rpm
